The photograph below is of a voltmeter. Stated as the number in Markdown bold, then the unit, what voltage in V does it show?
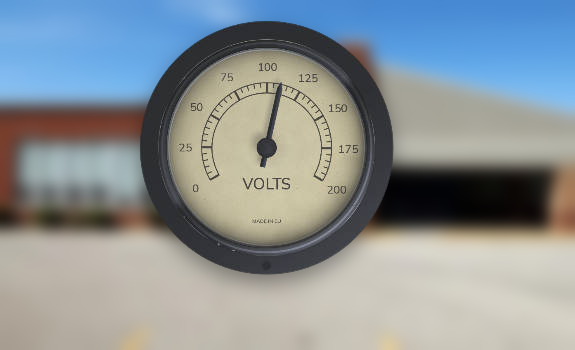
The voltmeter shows **110** V
